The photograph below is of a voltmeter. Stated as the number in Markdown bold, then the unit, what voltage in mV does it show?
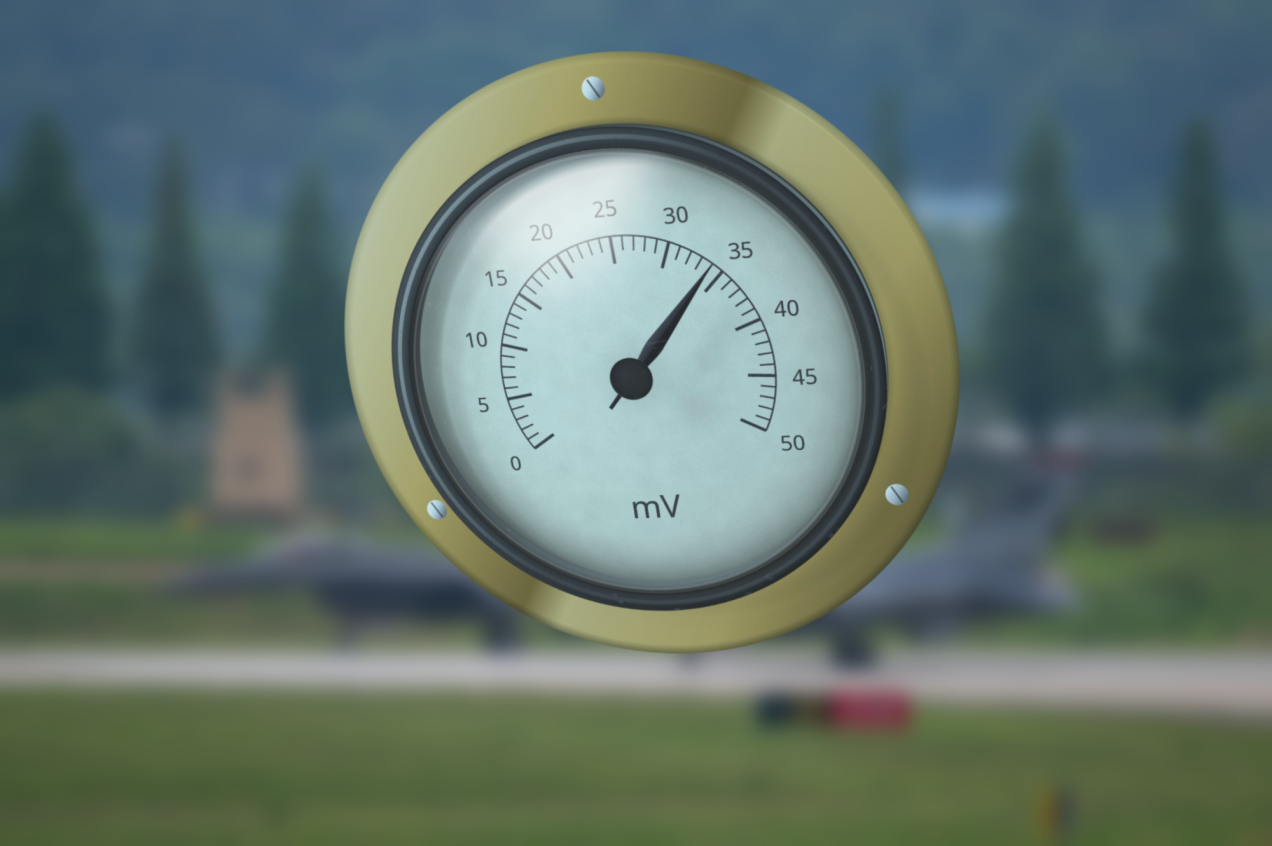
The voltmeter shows **34** mV
